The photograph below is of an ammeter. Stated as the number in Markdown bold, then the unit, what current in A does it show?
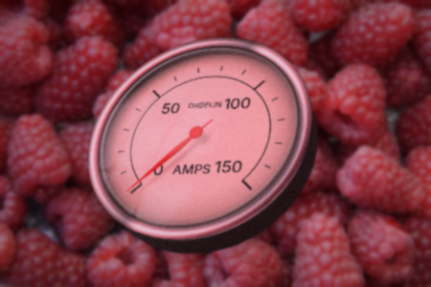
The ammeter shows **0** A
